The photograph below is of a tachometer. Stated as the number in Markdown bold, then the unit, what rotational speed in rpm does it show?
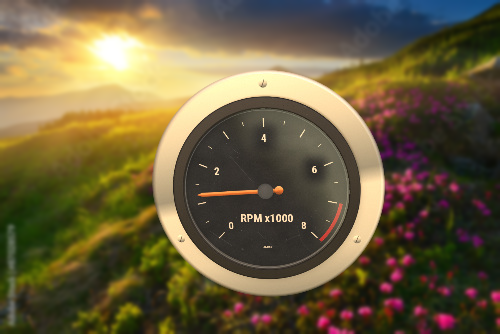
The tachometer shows **1250** rpm
